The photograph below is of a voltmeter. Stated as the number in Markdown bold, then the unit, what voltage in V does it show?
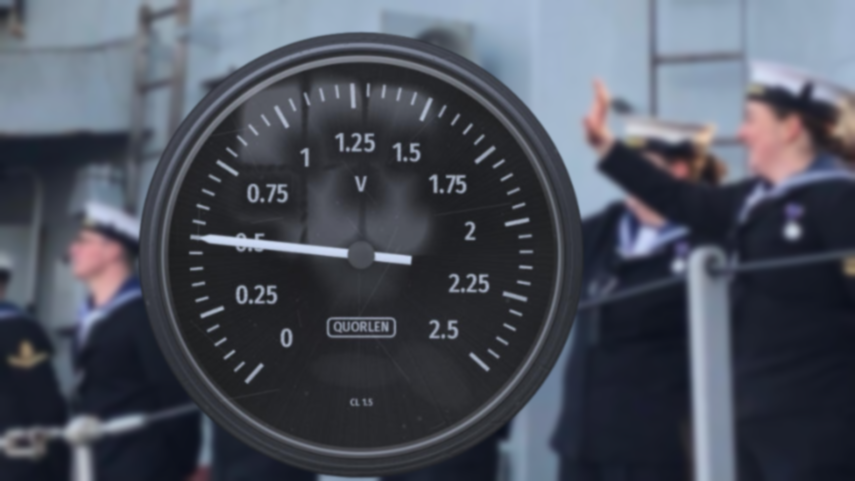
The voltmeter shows **0.5** V
